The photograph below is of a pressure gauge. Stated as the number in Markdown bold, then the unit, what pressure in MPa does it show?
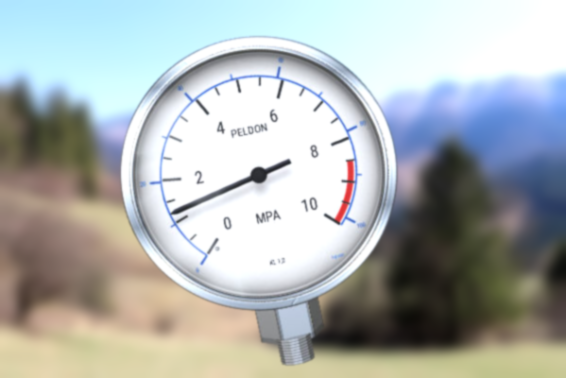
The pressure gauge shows **1.25** MPa
